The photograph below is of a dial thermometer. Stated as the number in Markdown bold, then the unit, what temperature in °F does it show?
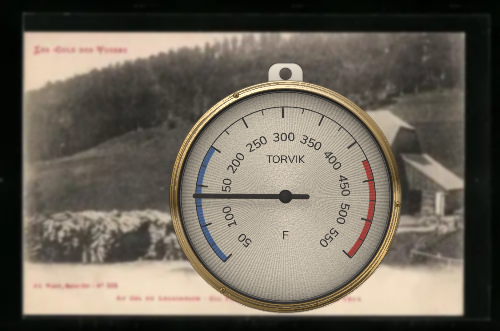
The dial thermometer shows **137.5** °F
